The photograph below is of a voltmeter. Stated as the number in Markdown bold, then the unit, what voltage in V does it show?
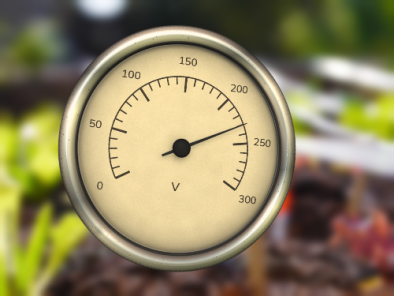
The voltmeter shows **230** V
